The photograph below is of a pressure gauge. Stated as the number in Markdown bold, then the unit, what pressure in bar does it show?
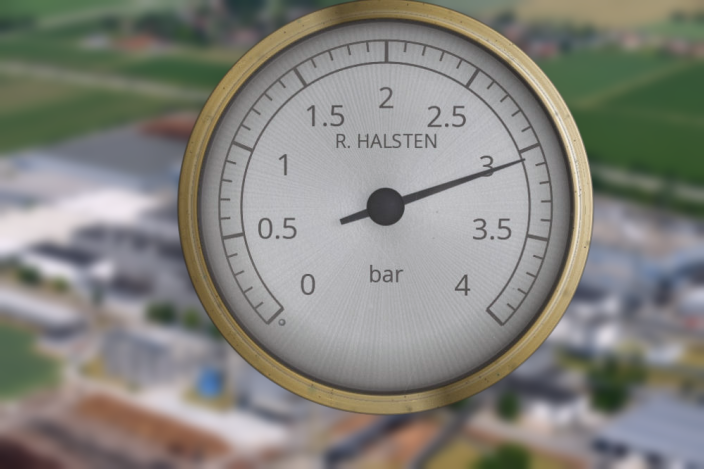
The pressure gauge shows **3.05** bar
